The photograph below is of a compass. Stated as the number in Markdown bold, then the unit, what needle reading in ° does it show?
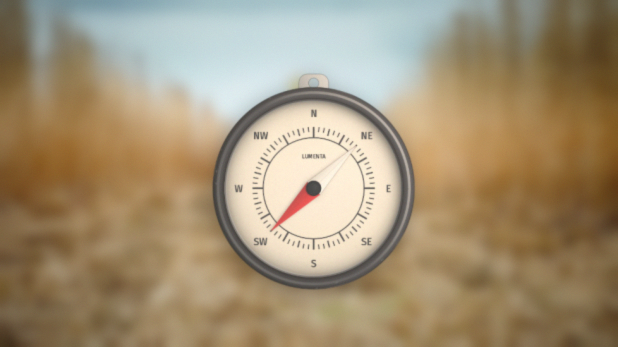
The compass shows **225** °
